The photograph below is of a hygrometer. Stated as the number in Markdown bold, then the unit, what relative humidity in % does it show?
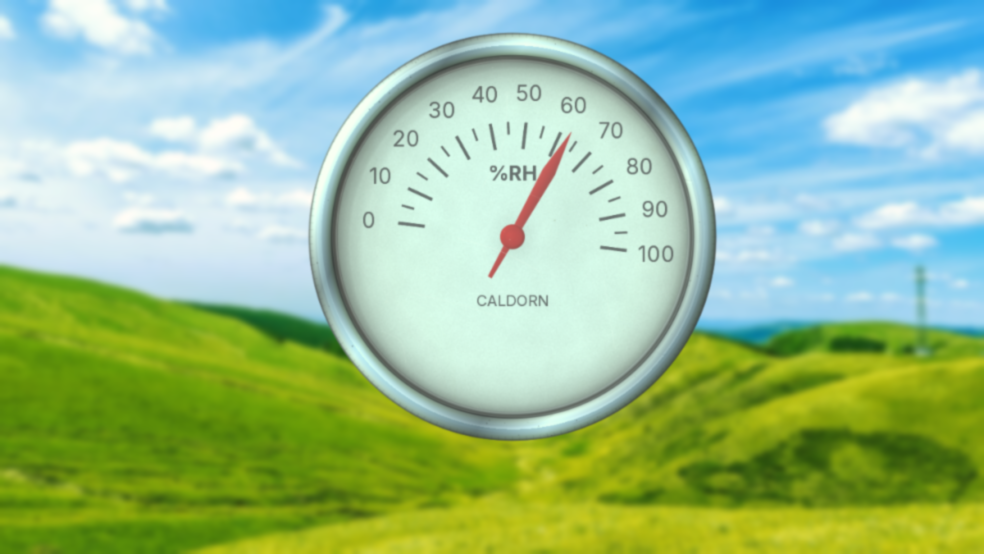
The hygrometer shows **62.5** %
